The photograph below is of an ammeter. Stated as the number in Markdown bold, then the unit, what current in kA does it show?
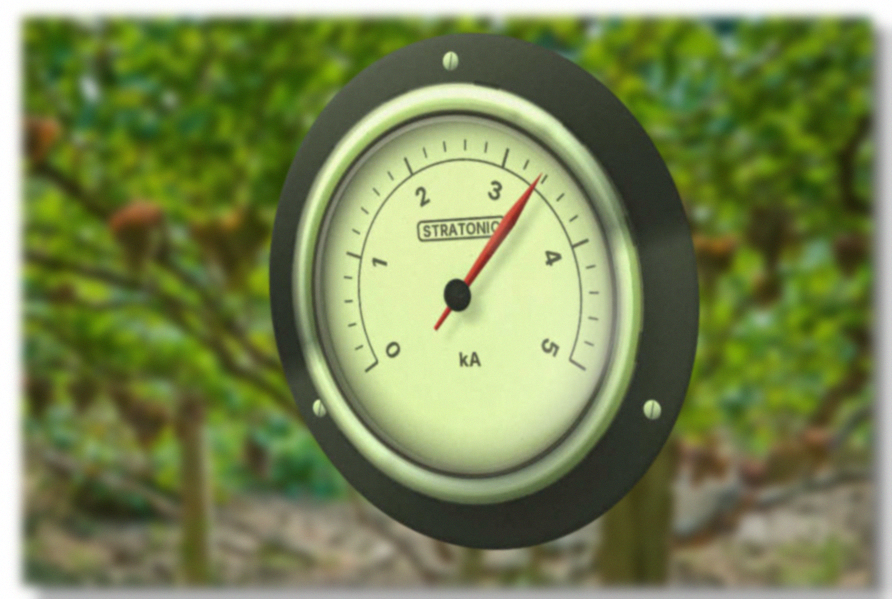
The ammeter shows **3.4** kA
